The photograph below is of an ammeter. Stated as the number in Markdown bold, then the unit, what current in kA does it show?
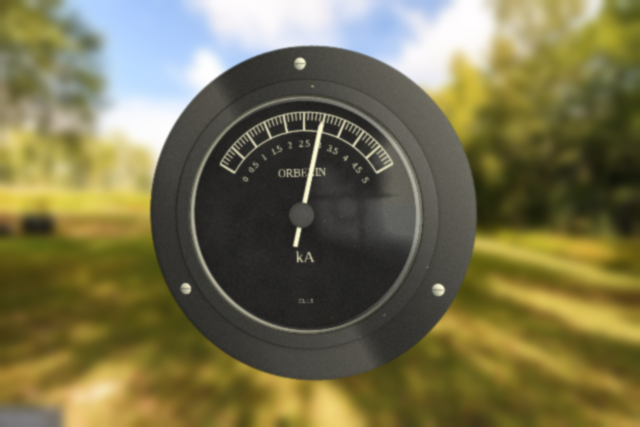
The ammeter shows **3** kA
